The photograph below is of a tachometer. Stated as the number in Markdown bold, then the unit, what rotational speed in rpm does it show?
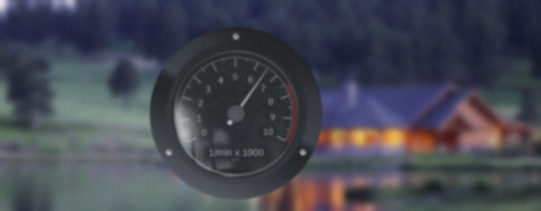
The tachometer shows **6500** rpm
